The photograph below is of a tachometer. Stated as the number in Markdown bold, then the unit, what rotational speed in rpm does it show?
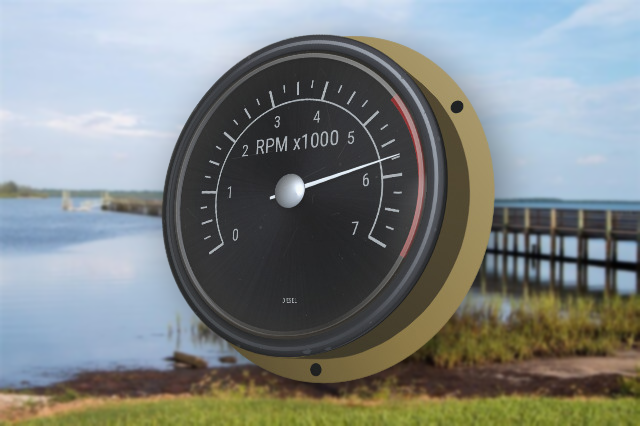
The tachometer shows **5750** rpm
